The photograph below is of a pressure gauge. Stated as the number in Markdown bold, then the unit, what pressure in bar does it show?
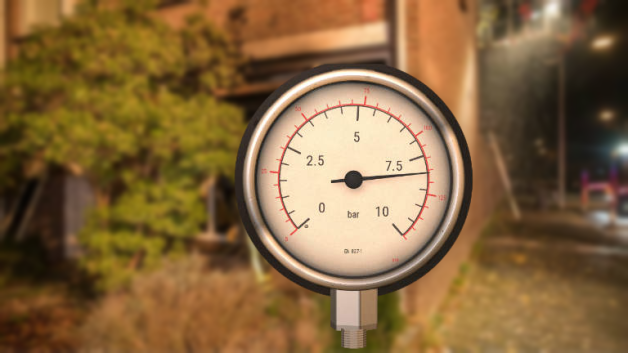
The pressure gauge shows **8** bar
